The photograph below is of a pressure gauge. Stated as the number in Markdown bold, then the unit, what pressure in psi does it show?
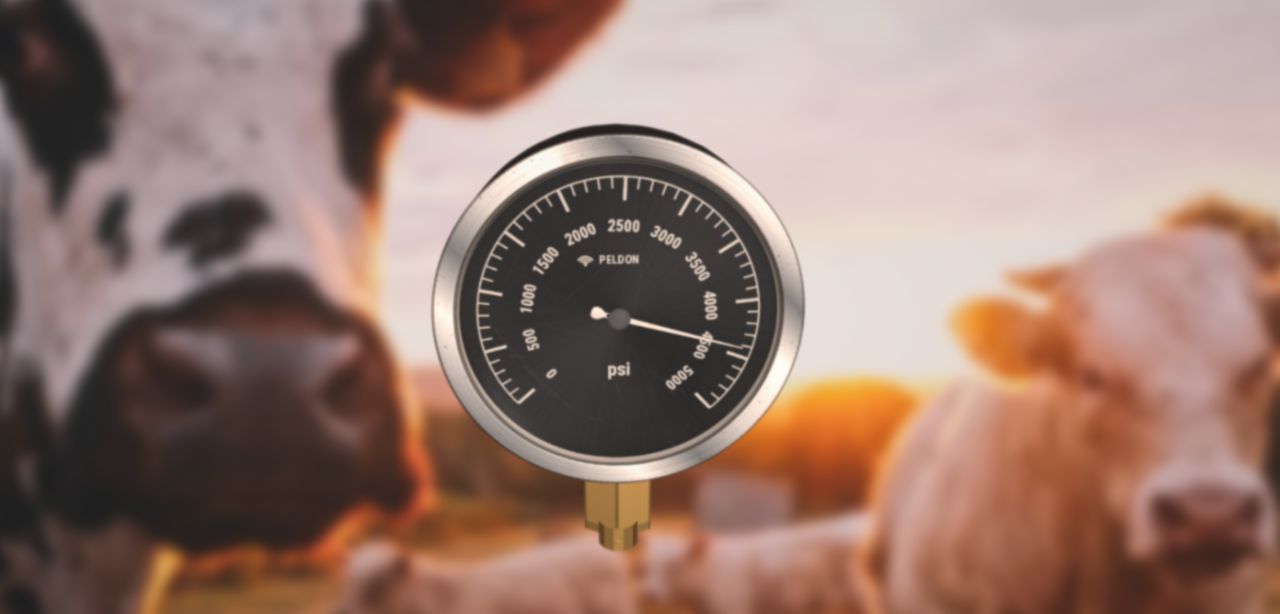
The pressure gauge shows **4400** psi
